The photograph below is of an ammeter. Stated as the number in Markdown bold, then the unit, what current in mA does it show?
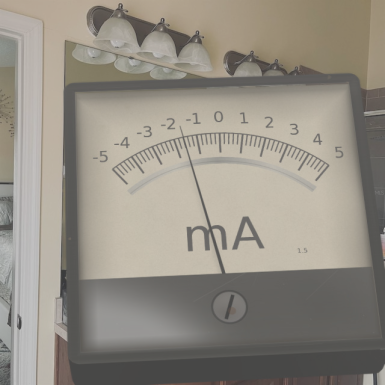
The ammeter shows **-1.6** mA
